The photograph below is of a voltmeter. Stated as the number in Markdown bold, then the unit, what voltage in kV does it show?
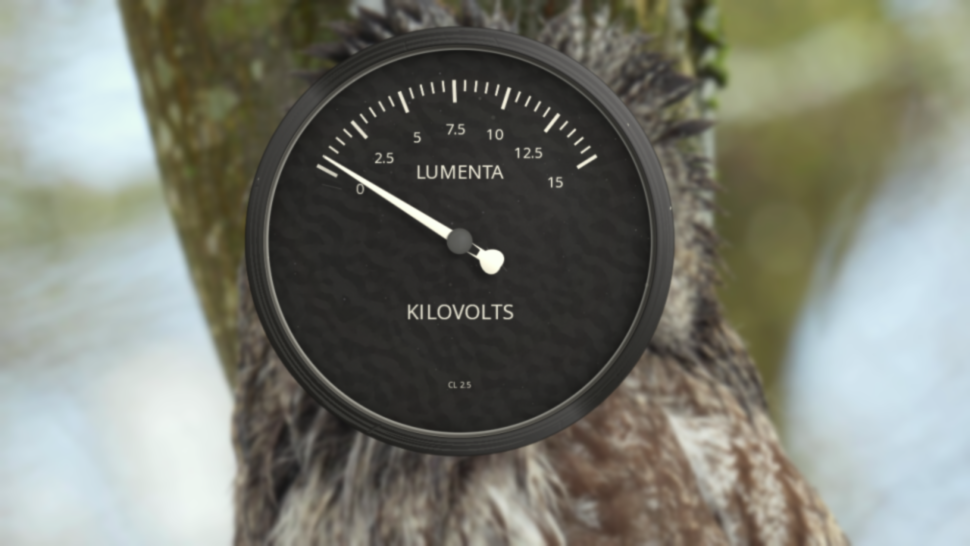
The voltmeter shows **0.5** kV
